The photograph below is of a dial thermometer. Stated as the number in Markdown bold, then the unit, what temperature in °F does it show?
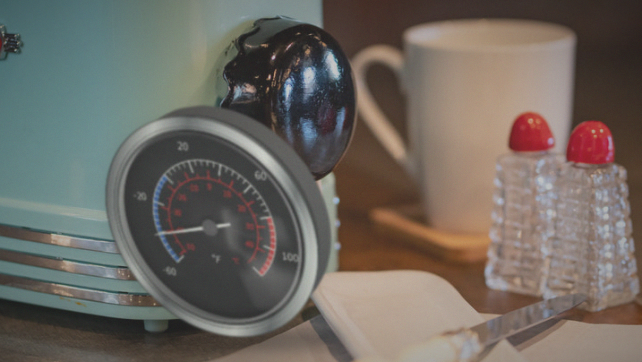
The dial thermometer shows **-40** °F
